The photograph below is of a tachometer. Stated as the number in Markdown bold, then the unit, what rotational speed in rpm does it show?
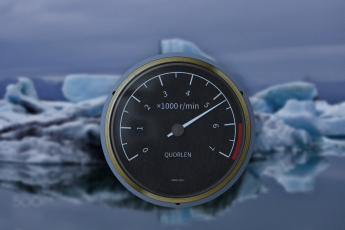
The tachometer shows **5250** rpm
